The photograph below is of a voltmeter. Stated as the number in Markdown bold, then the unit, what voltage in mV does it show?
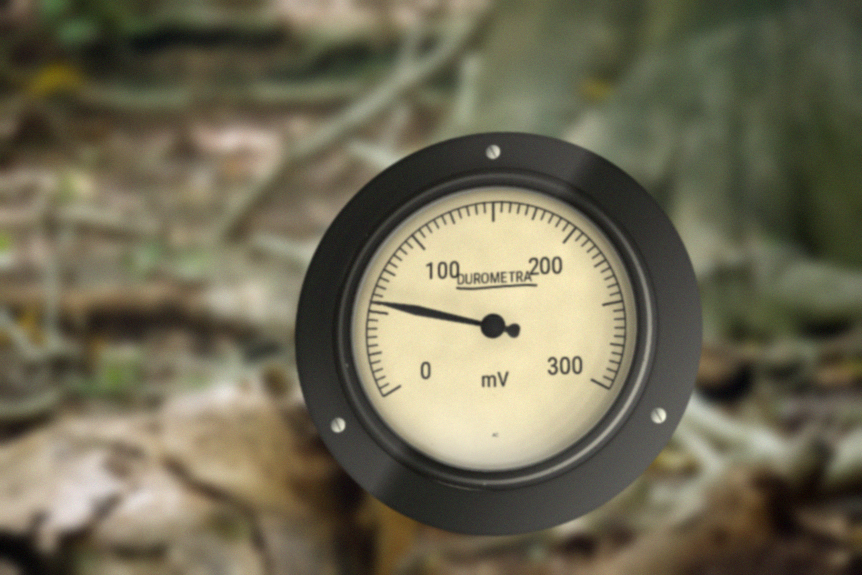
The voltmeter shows **55** mV
